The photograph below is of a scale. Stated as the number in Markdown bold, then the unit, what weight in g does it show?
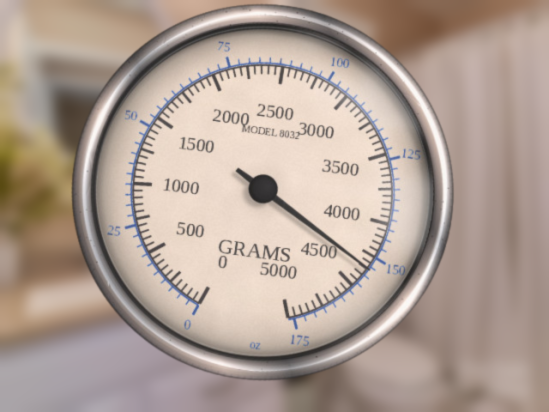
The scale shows **4350** g
